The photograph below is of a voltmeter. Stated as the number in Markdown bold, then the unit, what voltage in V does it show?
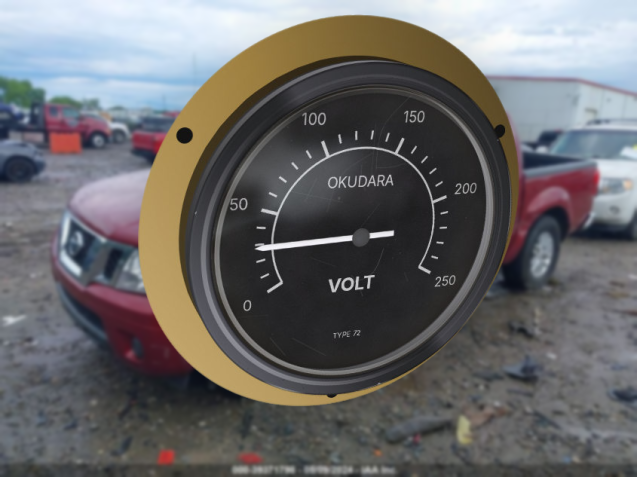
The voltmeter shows **30** V
